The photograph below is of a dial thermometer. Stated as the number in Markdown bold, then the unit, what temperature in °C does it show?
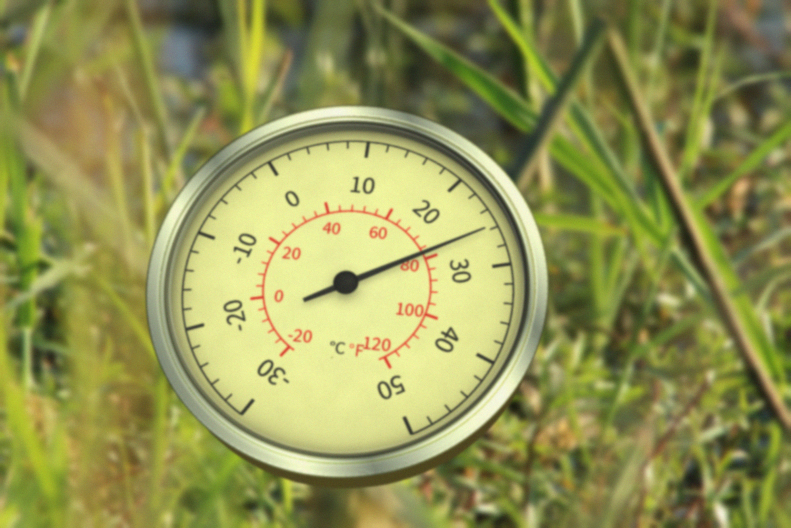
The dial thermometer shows **26** °C
